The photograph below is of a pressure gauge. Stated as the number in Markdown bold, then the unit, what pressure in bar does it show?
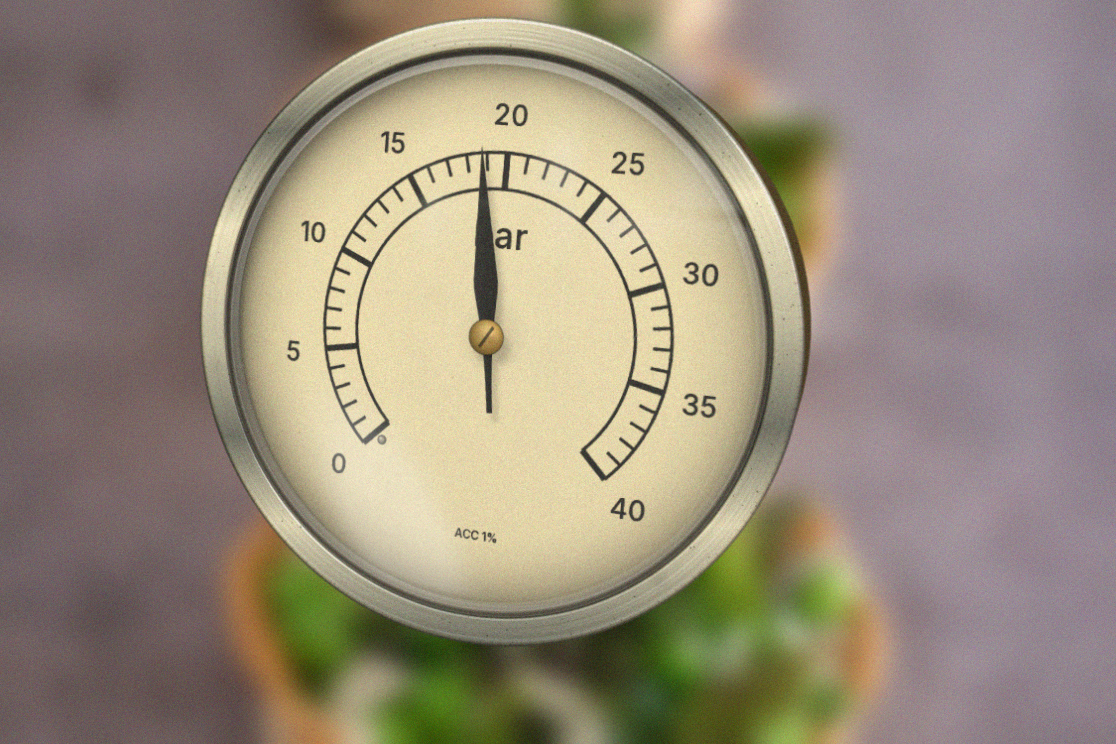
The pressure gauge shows **19** bar
